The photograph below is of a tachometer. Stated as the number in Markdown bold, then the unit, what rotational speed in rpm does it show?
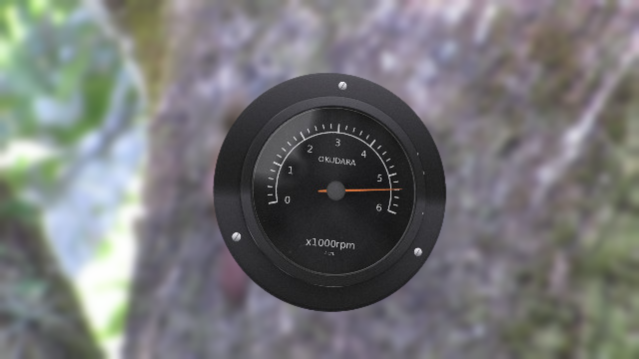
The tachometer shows **5400** rpm
